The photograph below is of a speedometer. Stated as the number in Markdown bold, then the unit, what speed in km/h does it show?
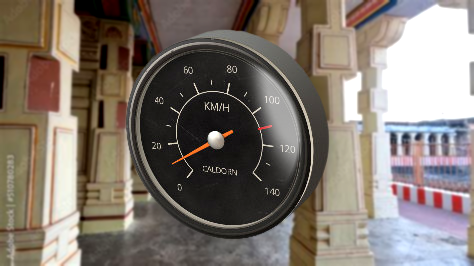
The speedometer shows **10** km/h
